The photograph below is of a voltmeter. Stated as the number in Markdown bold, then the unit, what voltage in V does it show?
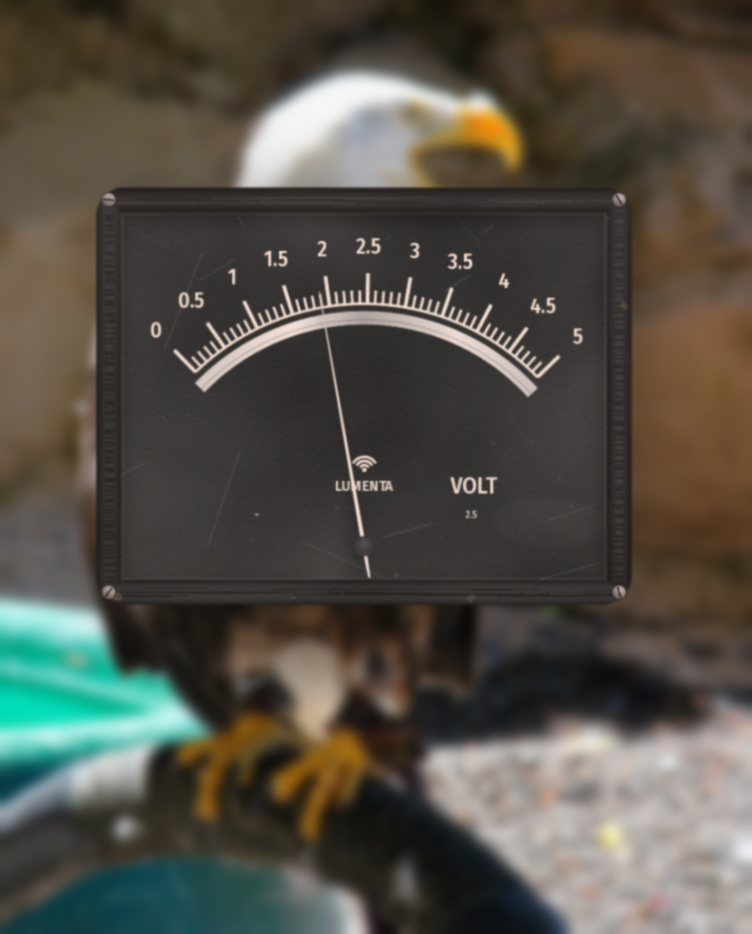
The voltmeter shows **1.9** V
